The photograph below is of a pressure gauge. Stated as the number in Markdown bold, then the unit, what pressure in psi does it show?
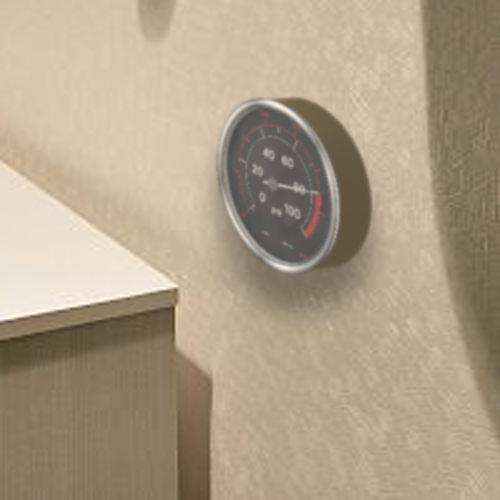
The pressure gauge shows **80** psi
